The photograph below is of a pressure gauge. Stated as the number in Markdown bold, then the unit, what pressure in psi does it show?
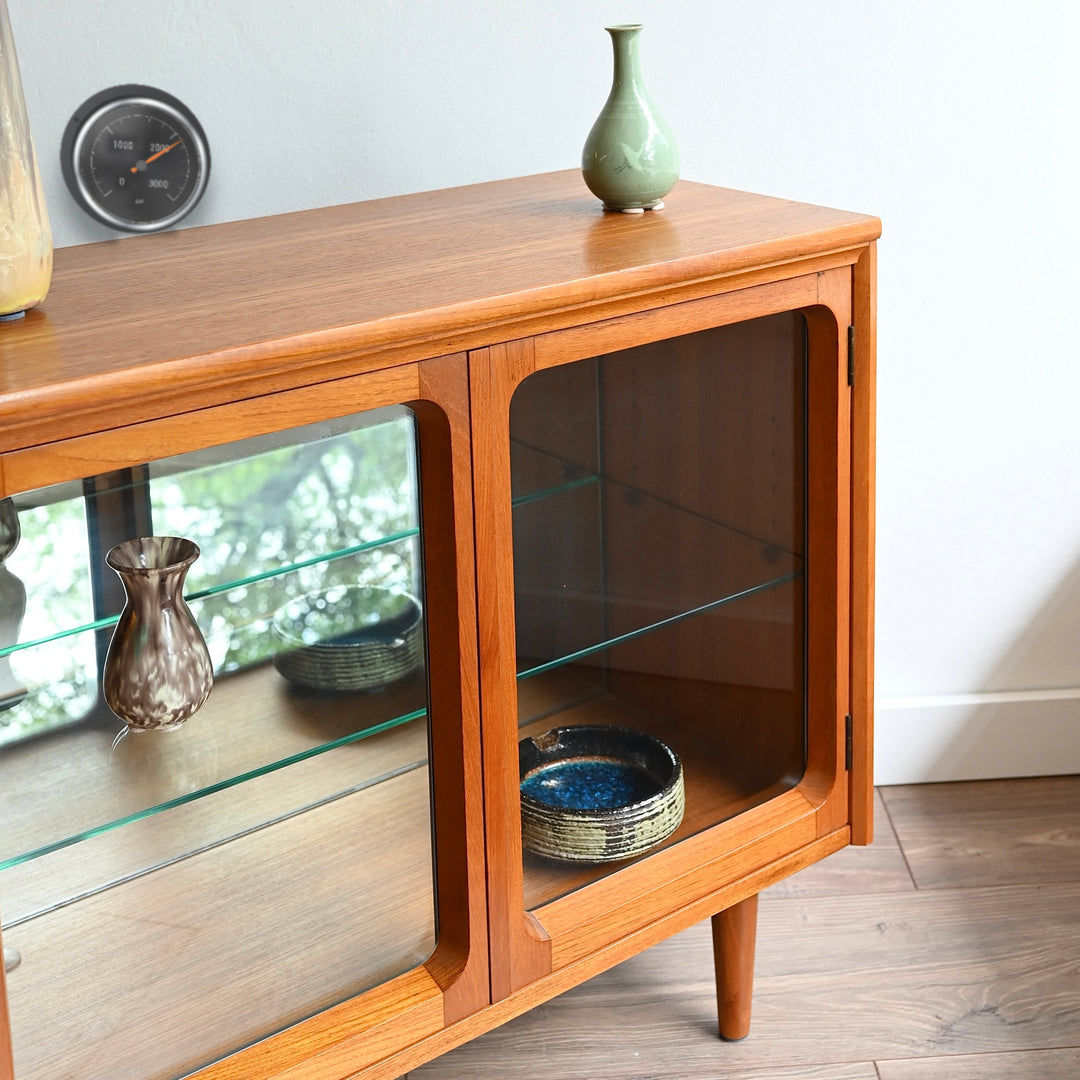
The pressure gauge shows **2100** psi
